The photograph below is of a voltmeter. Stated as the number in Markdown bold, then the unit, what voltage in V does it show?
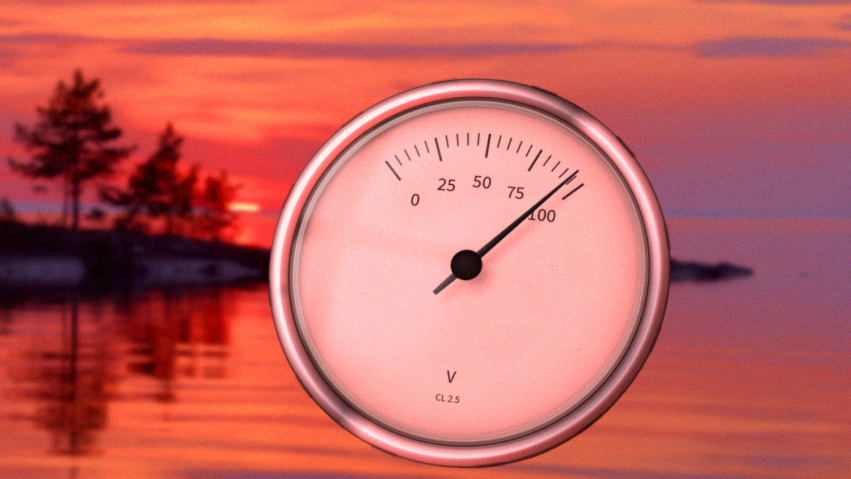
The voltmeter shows **95** V
